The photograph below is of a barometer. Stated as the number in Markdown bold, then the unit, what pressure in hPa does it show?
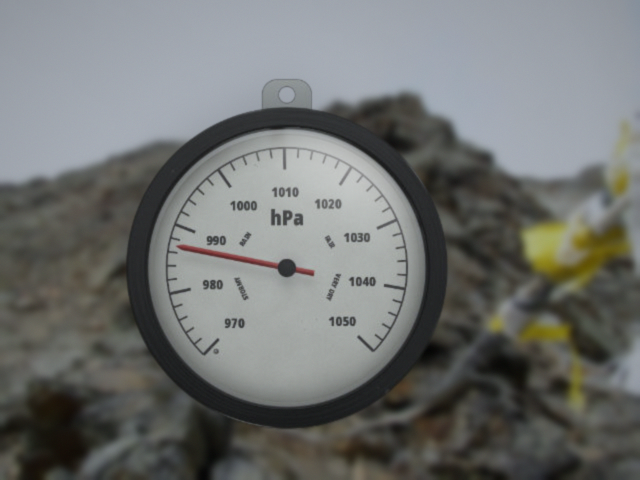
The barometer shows **987** hPa
